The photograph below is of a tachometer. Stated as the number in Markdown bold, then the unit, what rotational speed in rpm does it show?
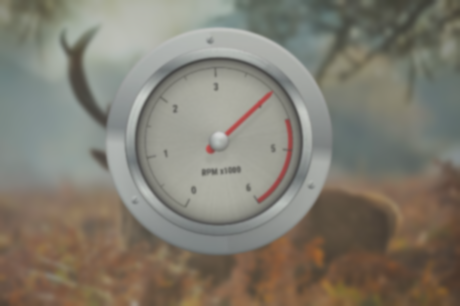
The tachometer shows **4000** rpm
